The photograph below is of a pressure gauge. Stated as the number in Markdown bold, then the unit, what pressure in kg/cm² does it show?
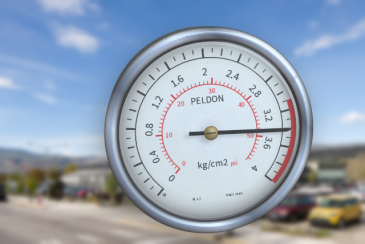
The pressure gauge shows **3.4** kg/cm²
